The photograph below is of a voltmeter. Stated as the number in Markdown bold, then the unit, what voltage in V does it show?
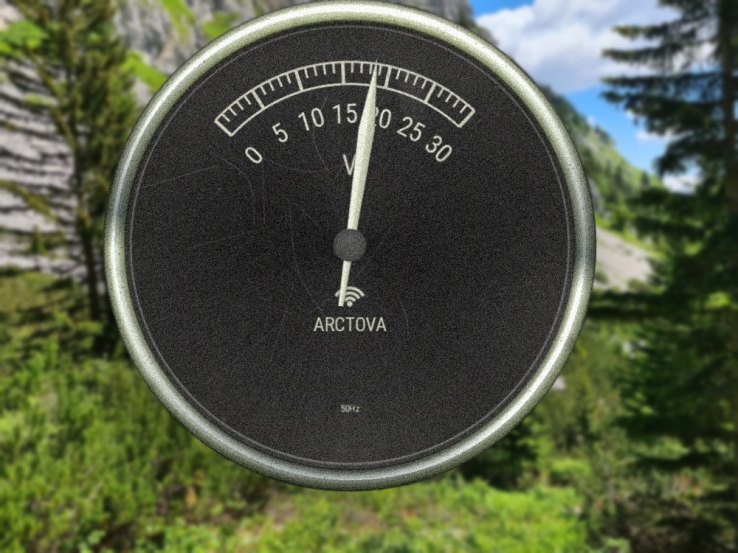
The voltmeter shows **18.5** V
